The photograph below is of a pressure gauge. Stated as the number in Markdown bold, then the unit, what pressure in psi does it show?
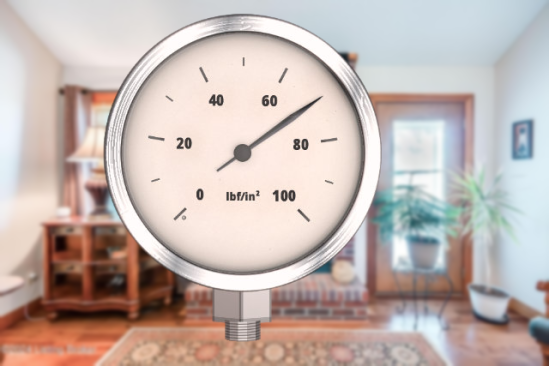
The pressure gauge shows **70** psi
